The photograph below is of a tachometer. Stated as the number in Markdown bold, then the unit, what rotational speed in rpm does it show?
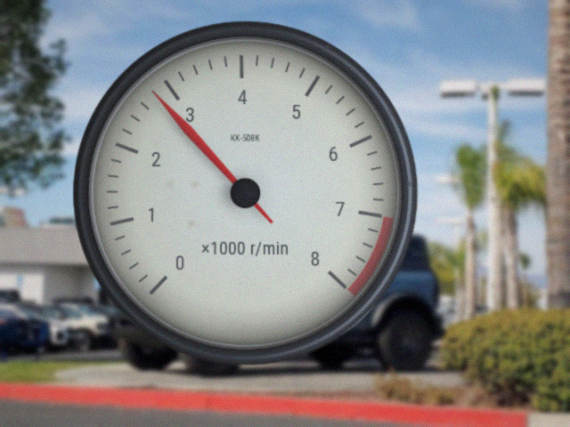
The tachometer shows **2800** rpm
